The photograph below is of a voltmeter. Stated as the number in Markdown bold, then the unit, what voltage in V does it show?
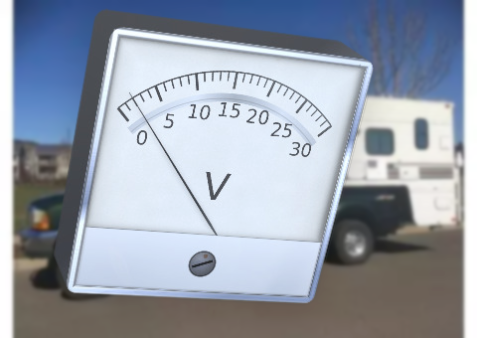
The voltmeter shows **2** V
